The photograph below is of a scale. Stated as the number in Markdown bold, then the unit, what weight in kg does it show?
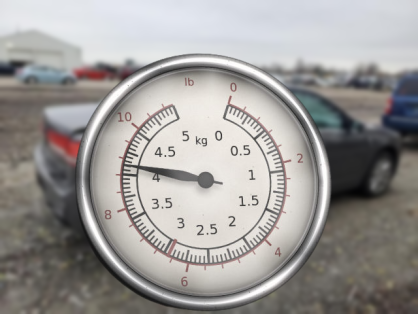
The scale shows **4.1** kg
